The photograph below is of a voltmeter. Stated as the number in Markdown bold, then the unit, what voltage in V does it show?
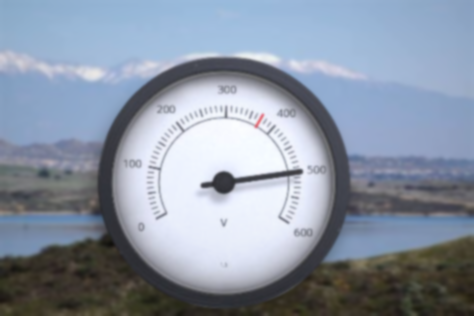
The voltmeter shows **500** V
